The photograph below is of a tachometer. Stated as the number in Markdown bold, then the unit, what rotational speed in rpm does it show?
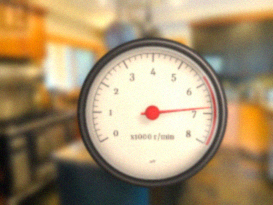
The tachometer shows **6800** rpm
